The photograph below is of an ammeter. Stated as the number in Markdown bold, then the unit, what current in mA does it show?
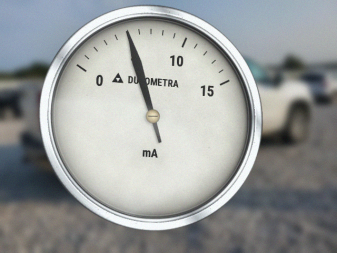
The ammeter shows **5** mA
